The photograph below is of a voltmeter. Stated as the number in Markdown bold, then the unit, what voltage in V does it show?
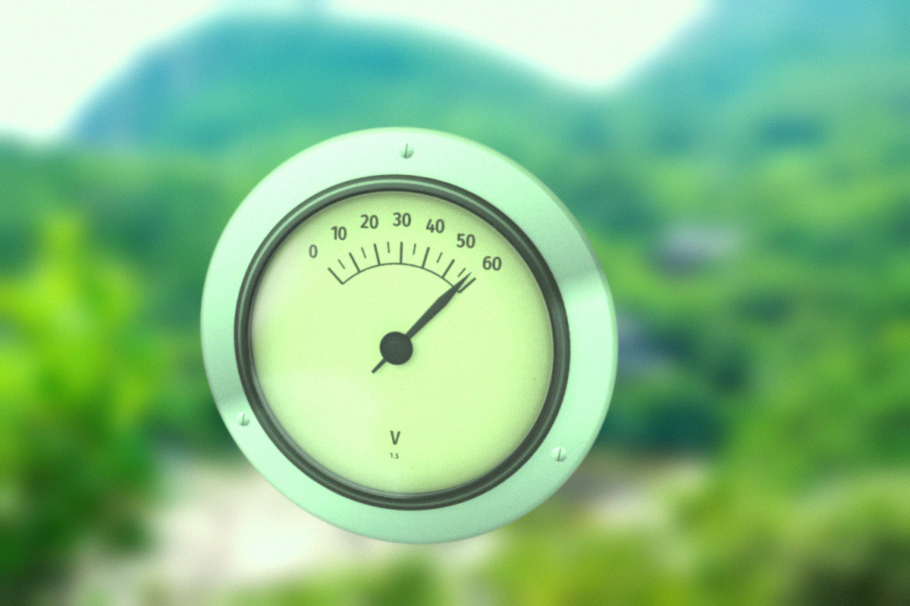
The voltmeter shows **57.5** V
